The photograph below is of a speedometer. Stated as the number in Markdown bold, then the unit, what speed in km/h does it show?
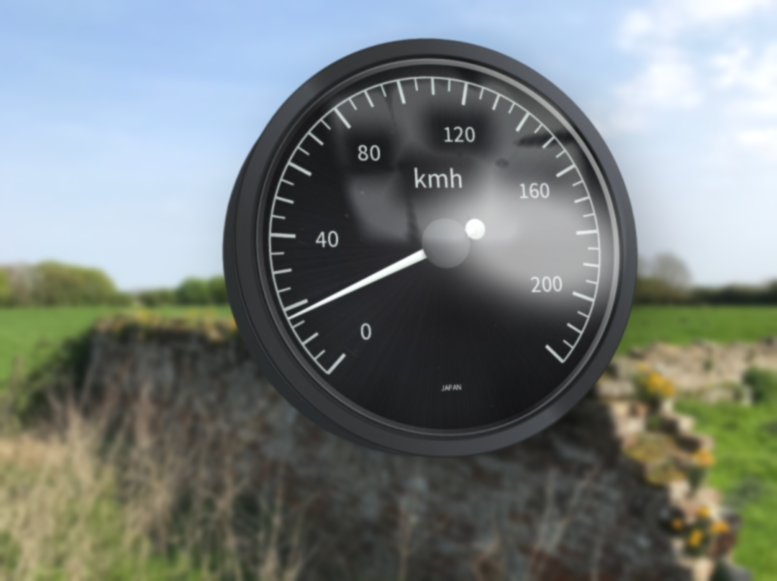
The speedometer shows **17.5** km/h
